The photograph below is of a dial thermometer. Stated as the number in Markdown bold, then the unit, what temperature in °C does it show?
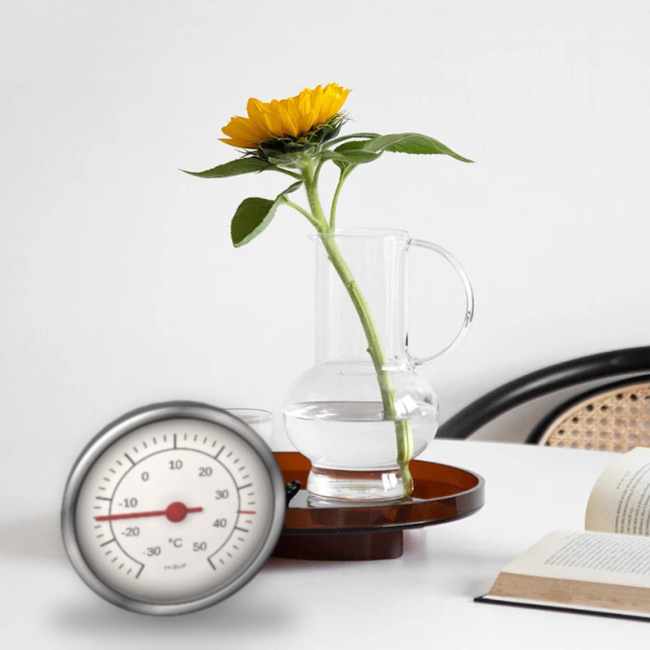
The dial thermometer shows **-14** °C
